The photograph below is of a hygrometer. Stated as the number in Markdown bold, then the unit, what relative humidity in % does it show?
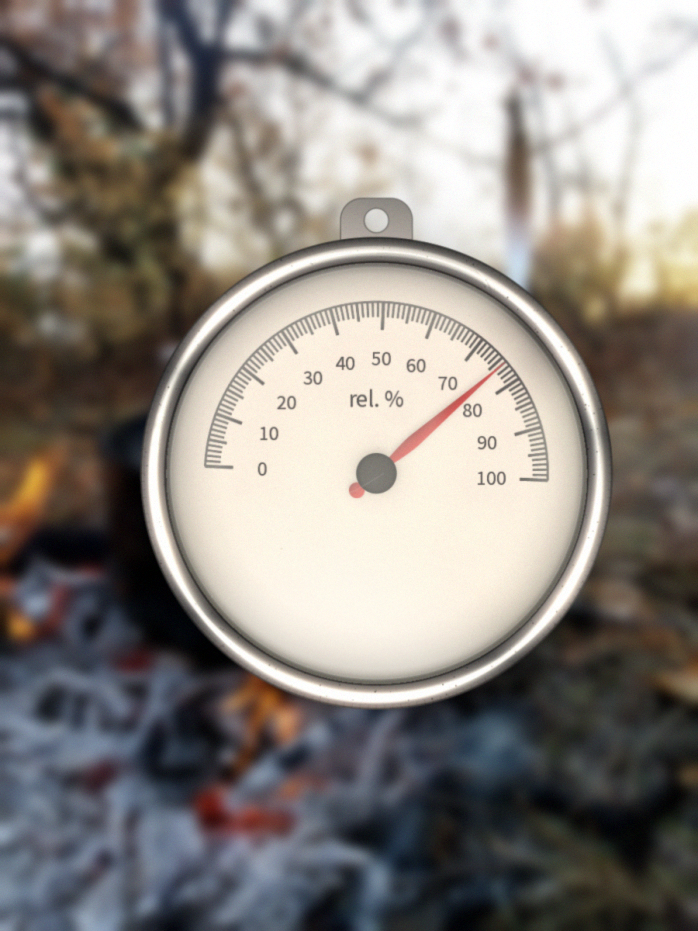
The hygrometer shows **76** %
